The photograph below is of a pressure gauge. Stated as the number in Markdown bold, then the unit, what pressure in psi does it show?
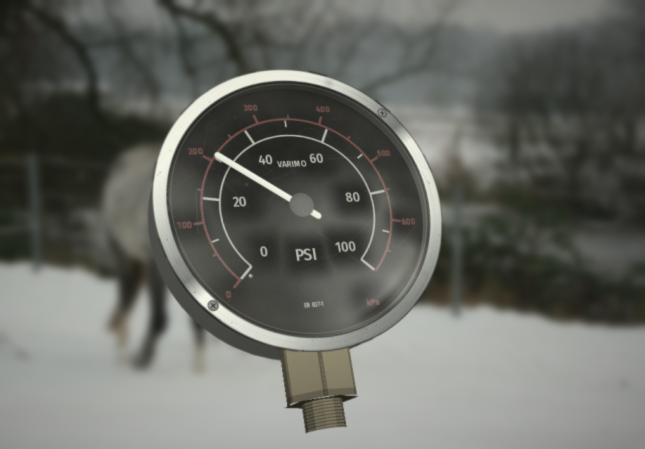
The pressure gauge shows **30** psi
